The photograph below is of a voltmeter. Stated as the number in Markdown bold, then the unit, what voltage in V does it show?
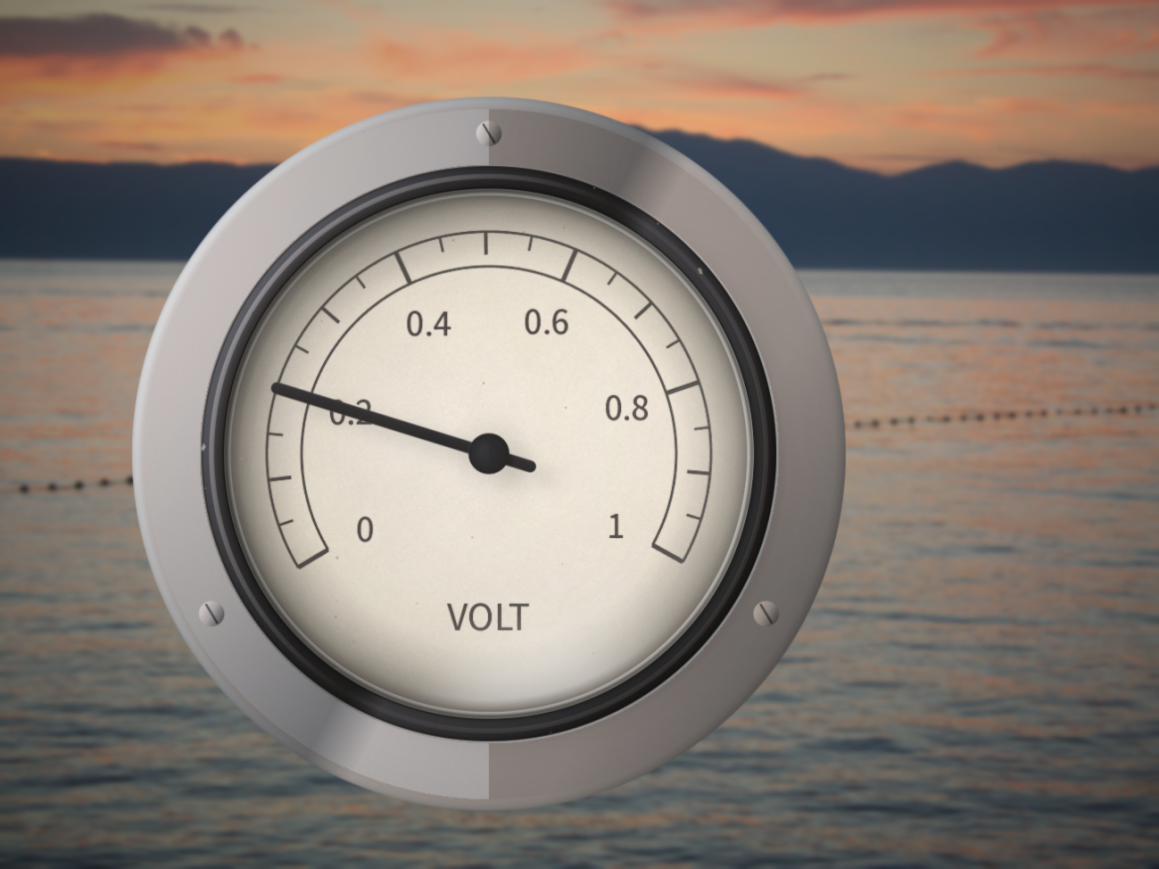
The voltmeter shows **0.2** V
